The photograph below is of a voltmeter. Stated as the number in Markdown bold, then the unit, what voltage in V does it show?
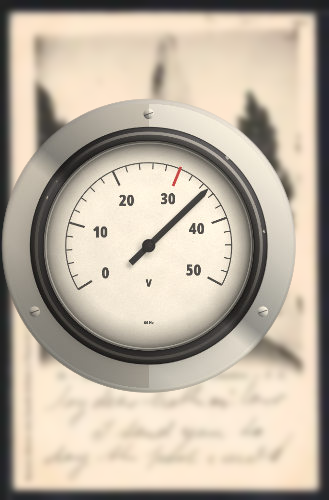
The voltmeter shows **35** V
